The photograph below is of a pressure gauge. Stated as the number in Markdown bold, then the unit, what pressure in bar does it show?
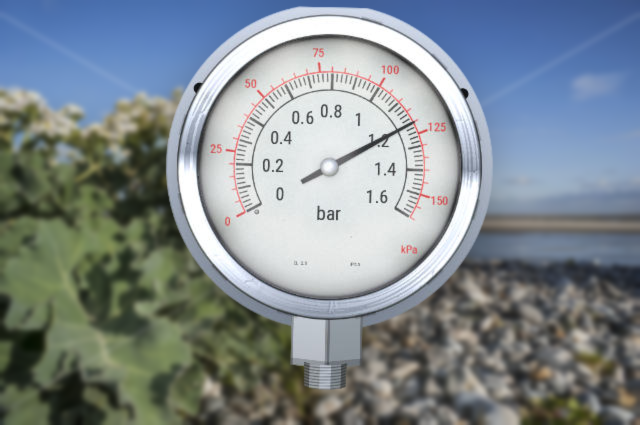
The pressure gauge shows **1.2** bar
